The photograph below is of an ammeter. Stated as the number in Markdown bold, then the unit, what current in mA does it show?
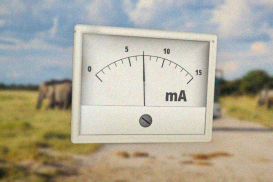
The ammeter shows **7** mA
